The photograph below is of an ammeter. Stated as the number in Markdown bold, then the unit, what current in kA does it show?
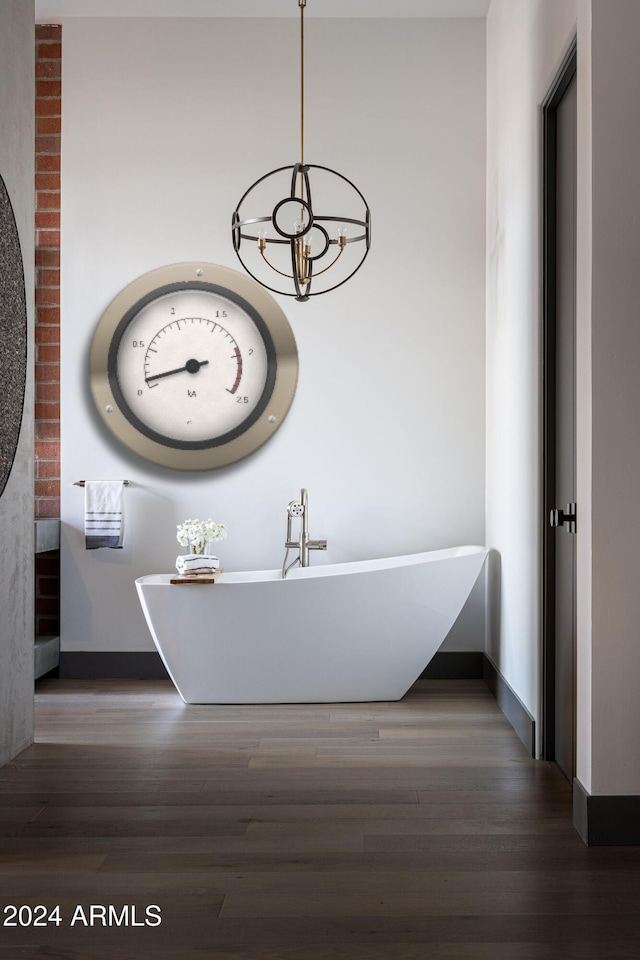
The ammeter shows **0.1** kA
